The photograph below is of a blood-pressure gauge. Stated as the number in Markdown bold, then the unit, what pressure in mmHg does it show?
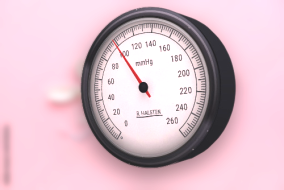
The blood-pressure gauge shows **100** mmHg
